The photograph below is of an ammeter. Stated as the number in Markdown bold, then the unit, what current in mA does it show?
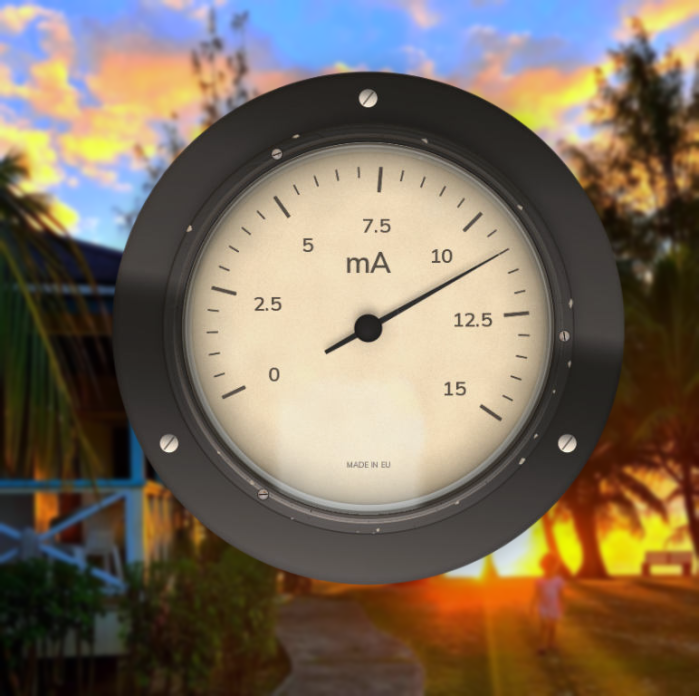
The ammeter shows **11** mA
